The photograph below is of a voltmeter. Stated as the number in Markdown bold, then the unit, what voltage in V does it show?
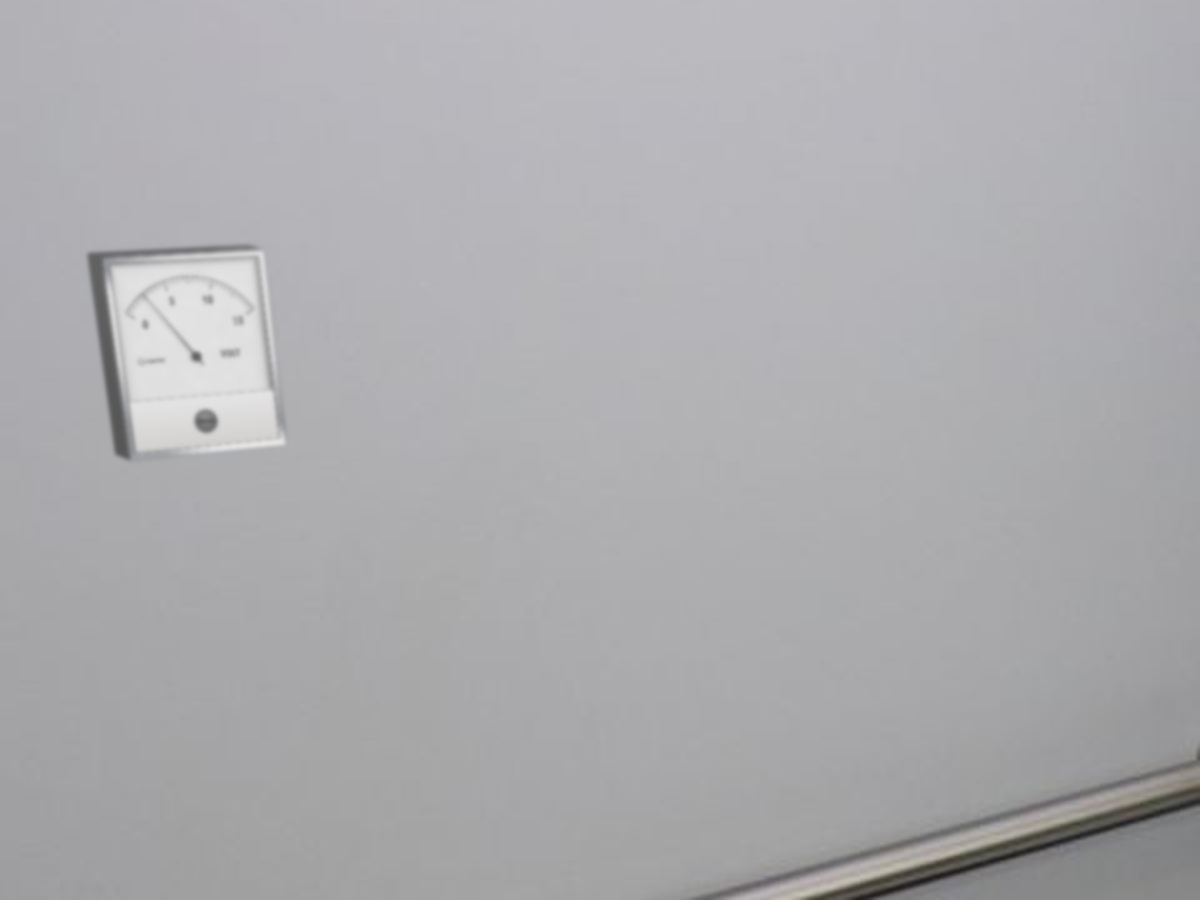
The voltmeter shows **2.5** V
